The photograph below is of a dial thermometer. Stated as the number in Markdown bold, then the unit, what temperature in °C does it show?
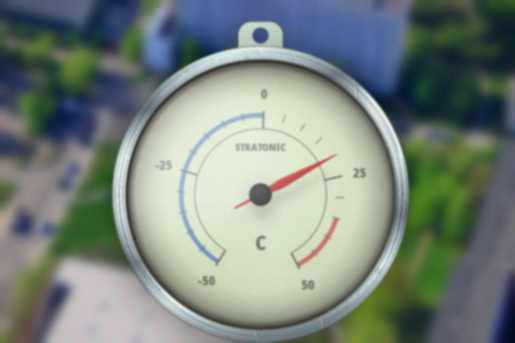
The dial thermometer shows **20** °C
